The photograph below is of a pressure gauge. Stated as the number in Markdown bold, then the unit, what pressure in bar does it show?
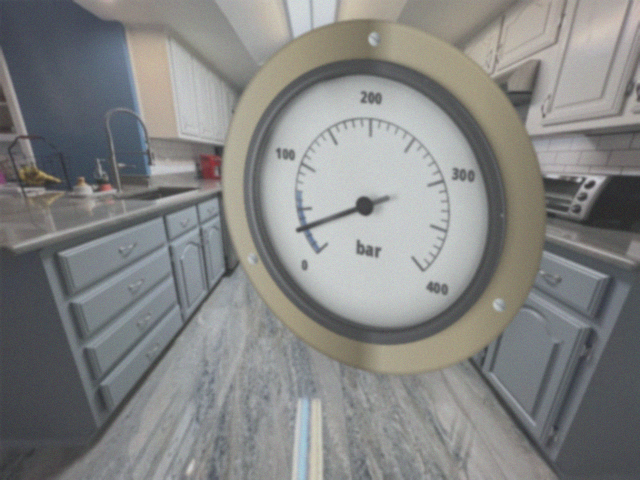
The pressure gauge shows **30** bar
